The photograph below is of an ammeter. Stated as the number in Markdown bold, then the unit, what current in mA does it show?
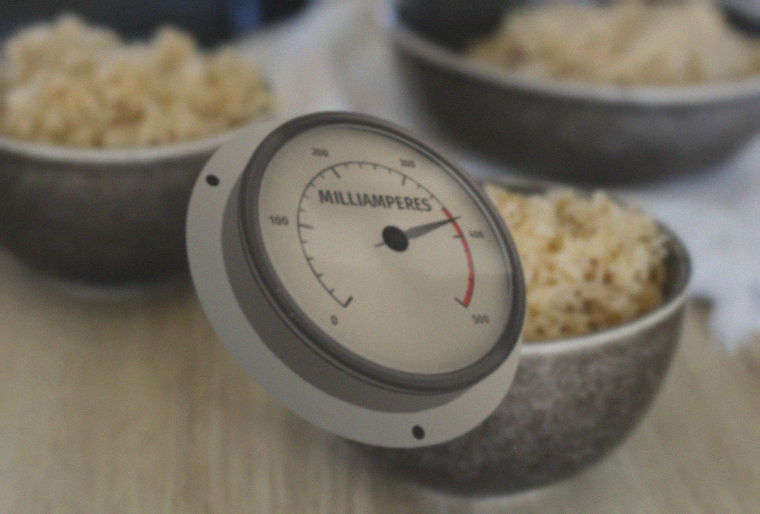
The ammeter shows **380** mA
